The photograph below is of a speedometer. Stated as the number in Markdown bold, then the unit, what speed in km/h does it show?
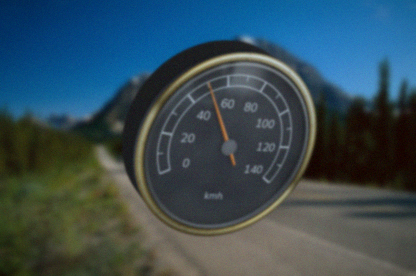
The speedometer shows **50** km/h
